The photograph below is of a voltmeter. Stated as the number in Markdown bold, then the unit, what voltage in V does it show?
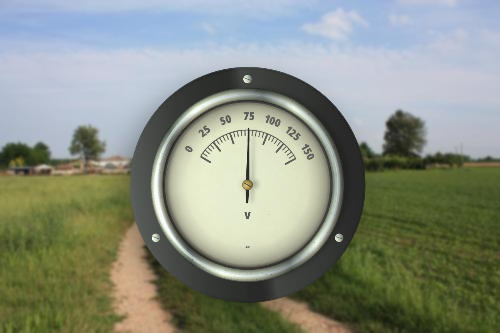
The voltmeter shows **75** V
